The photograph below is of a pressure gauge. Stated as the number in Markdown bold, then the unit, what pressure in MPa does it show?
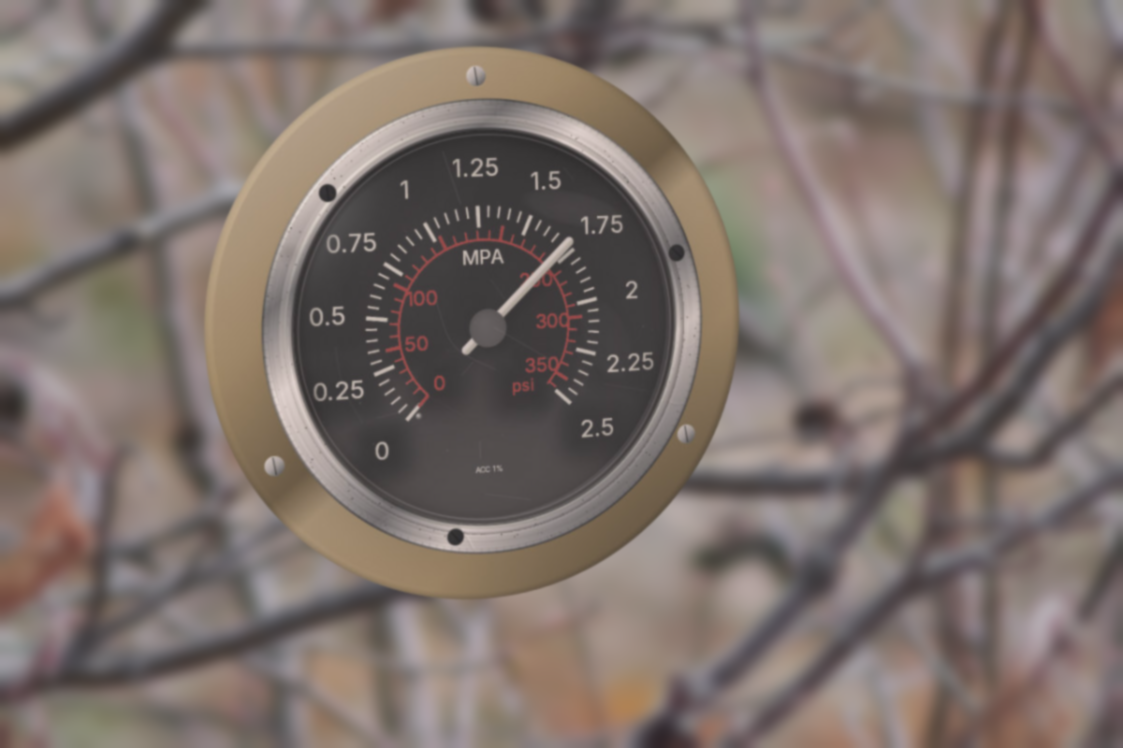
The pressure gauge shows **1.7** MPa
